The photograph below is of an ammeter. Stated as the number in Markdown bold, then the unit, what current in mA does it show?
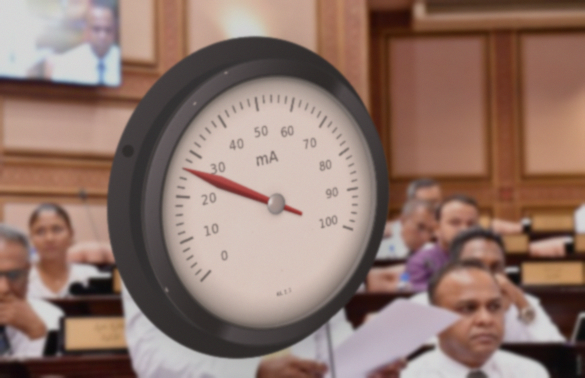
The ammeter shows **26** mA
